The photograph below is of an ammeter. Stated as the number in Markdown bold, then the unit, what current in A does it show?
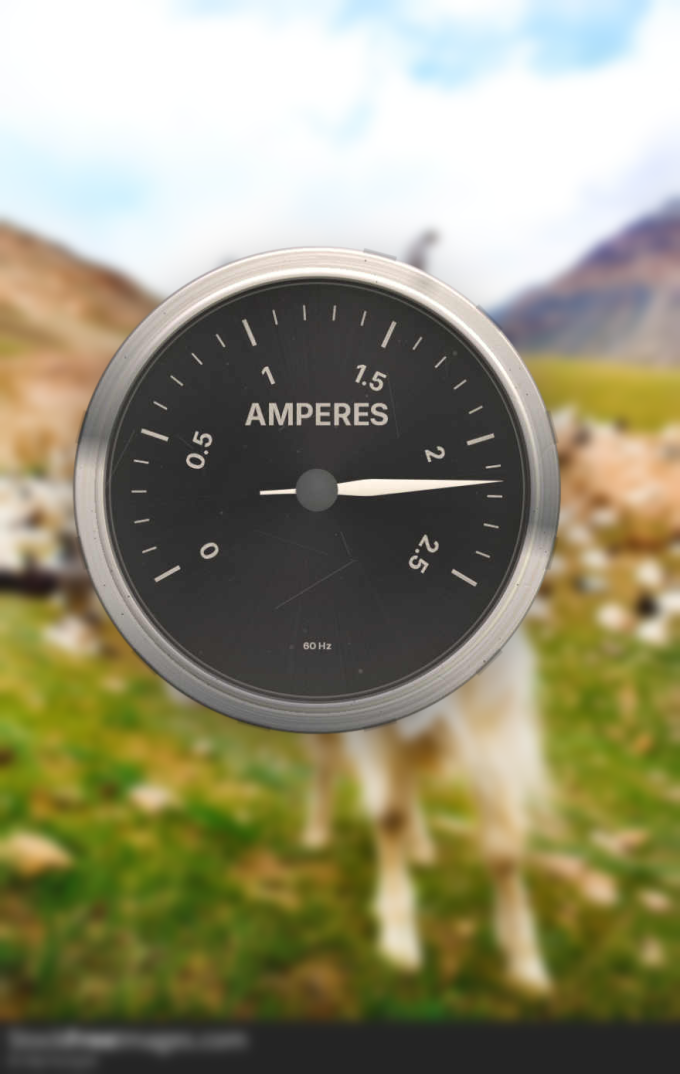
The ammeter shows **2.15** A
